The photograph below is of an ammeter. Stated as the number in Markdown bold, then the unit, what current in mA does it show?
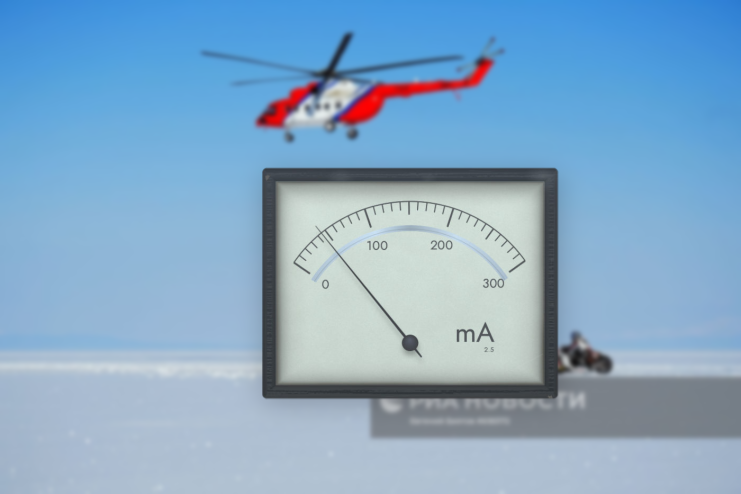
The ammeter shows **45** mA
